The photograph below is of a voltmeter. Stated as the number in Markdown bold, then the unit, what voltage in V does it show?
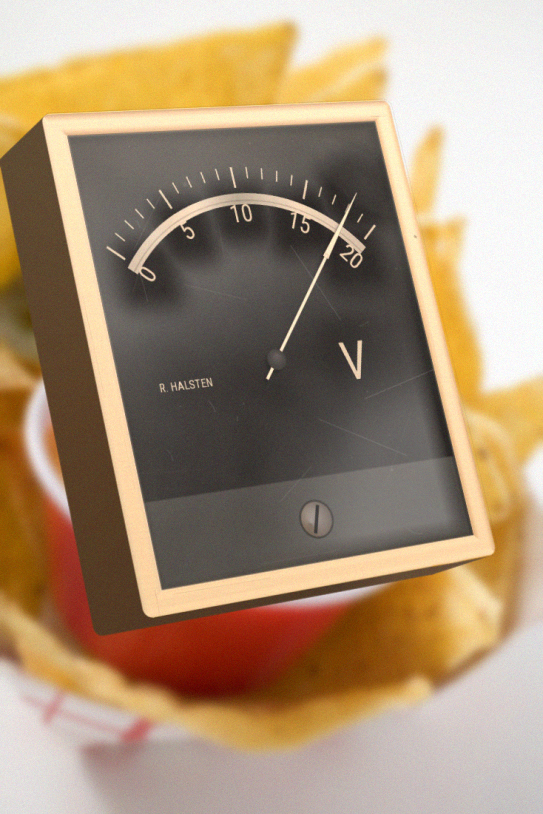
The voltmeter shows **18** V
